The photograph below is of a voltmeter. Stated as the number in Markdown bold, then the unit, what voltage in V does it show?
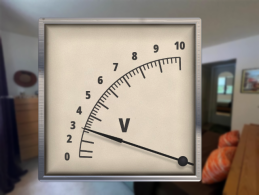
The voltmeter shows **3** V
